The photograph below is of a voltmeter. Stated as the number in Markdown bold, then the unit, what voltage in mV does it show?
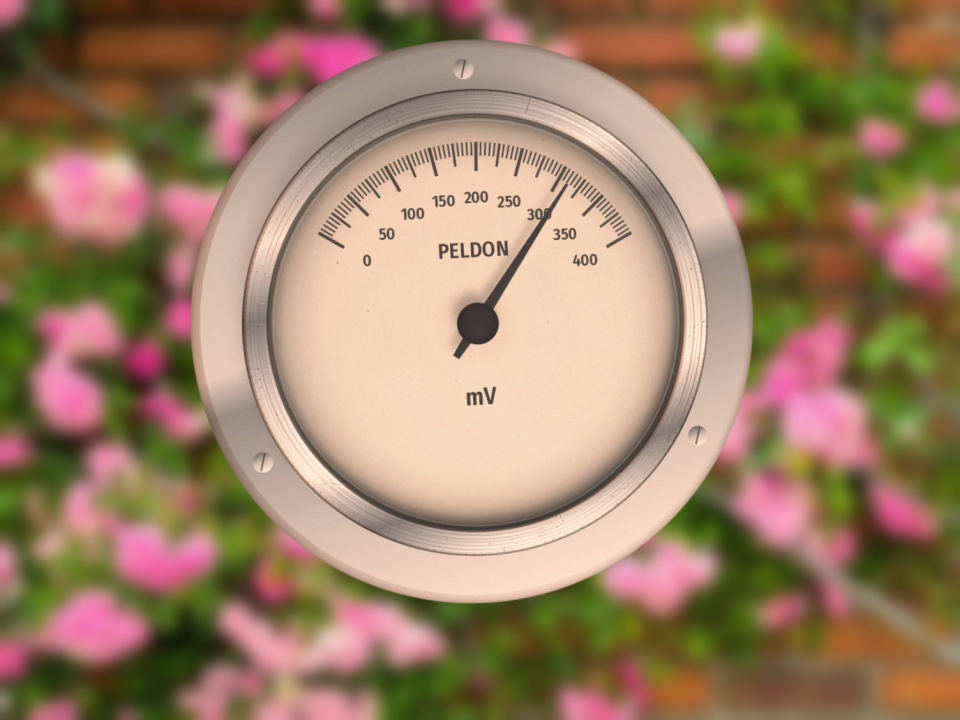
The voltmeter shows **310** mV
